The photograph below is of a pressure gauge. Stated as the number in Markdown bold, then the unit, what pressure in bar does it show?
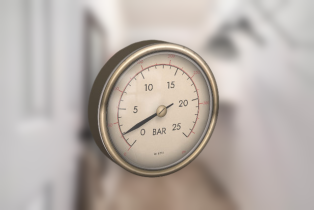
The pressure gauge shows **2** bar
